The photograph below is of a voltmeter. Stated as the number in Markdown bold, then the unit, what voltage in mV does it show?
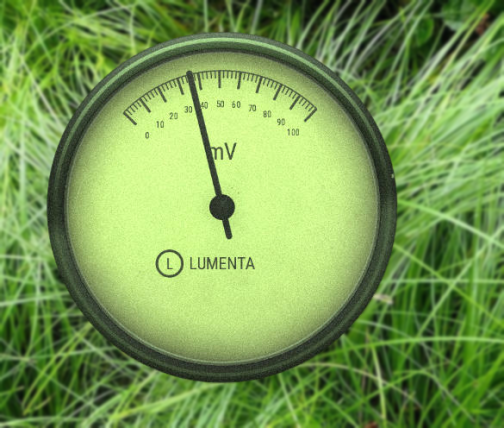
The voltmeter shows **36** mV
